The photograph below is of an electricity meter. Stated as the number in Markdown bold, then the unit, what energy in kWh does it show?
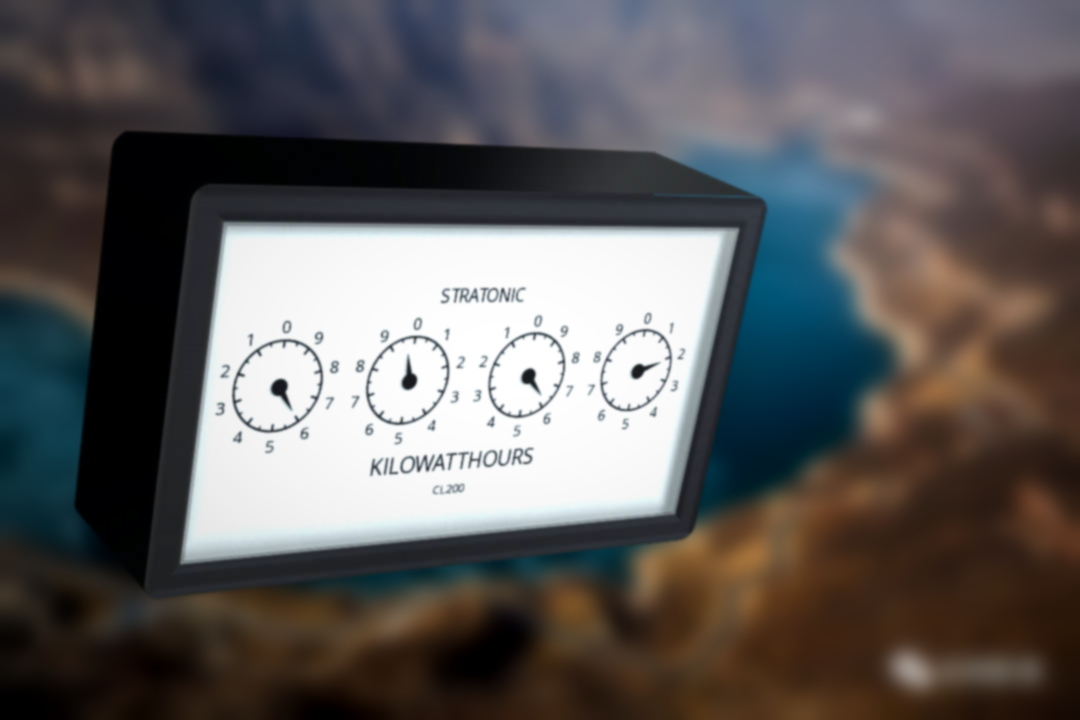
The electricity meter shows **5962** kWh
